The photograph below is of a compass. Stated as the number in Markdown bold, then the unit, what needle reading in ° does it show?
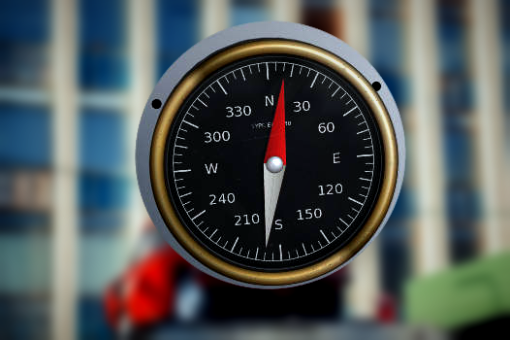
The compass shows **10** °
